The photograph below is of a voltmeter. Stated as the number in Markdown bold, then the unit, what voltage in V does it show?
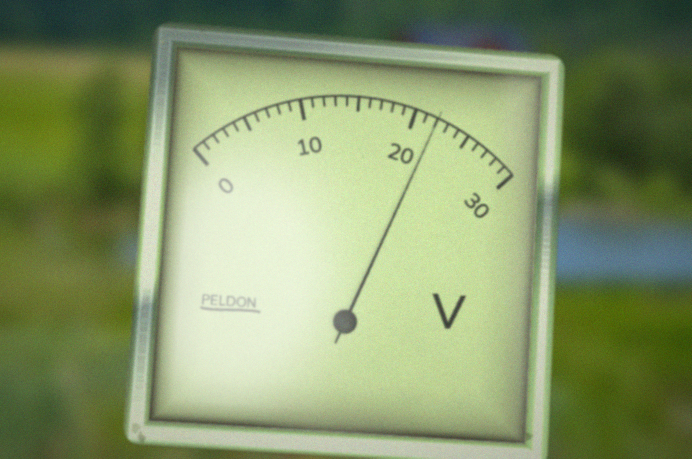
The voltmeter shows **22** V
